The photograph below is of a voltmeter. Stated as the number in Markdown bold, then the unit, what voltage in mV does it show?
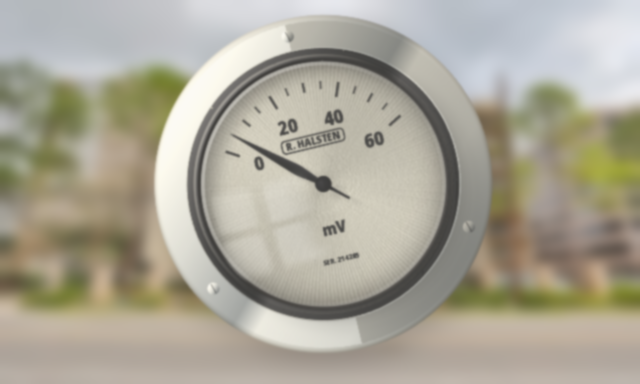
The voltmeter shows **5** mV
